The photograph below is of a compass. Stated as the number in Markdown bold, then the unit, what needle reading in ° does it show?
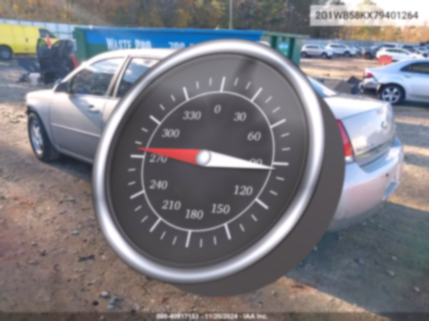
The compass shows **275** °
